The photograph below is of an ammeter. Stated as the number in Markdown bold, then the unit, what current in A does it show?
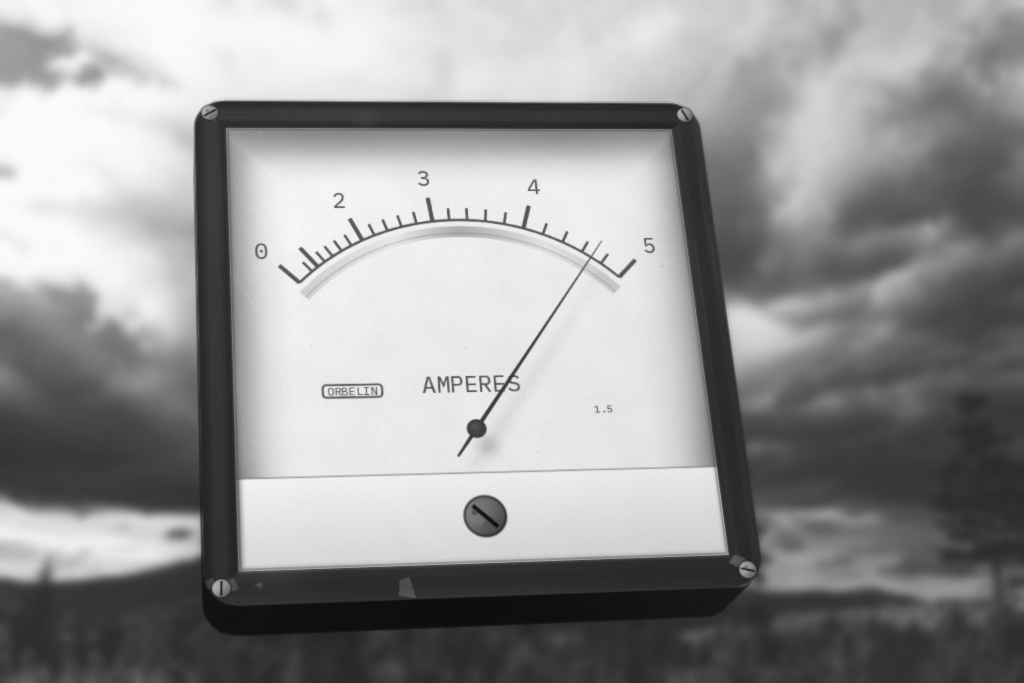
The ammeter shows **4.7** A
